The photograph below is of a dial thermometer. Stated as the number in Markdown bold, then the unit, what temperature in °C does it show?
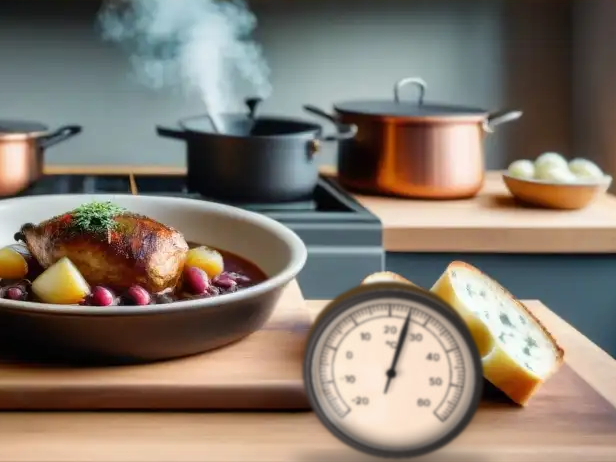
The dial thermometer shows **25** °C
